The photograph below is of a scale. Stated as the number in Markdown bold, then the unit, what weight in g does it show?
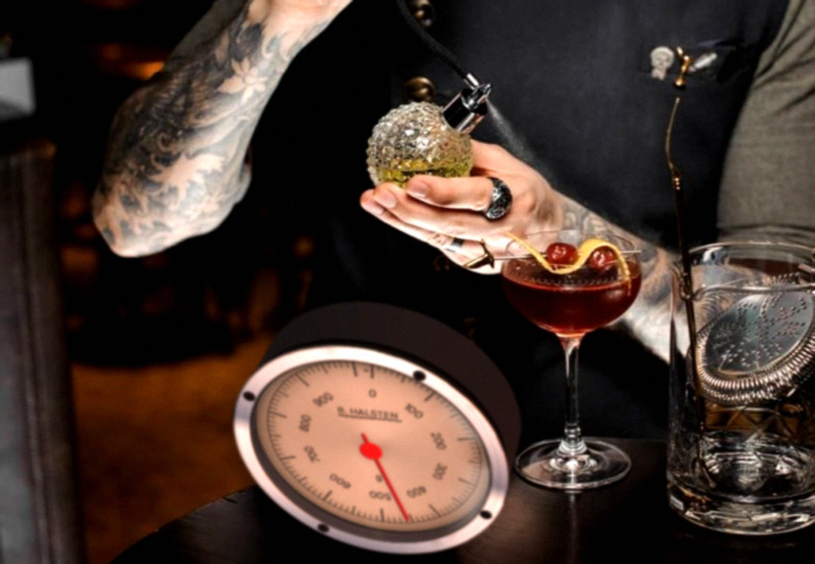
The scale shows **450** g
